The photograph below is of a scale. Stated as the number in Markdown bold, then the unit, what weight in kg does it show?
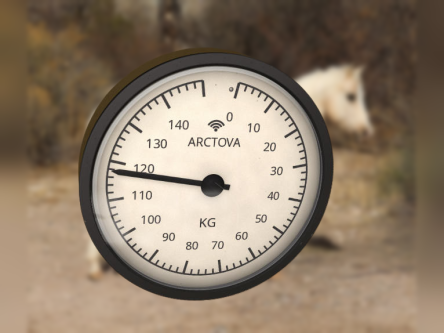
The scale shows **118** kg
